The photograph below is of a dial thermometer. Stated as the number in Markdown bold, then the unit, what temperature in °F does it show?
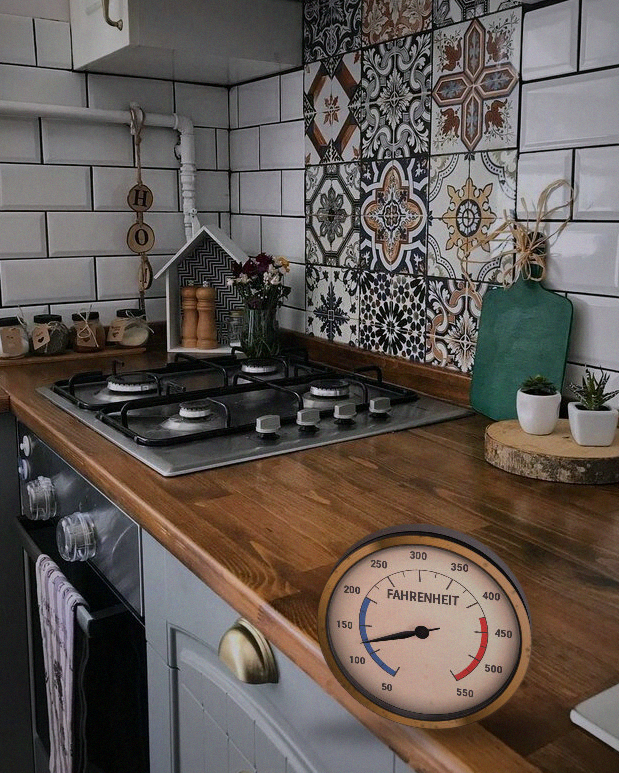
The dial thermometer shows **125** °F
